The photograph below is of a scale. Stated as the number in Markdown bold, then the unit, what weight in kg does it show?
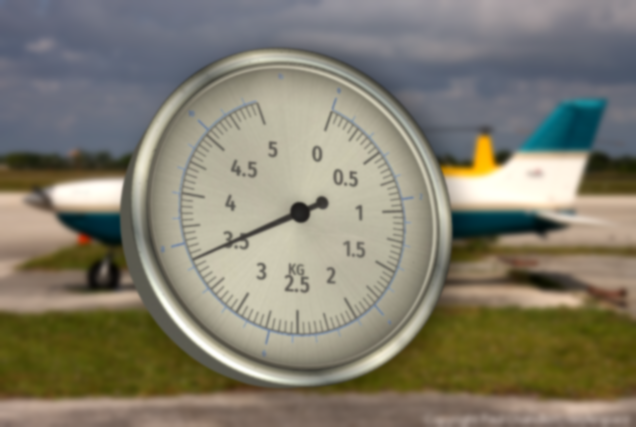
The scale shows **3.5** kg
